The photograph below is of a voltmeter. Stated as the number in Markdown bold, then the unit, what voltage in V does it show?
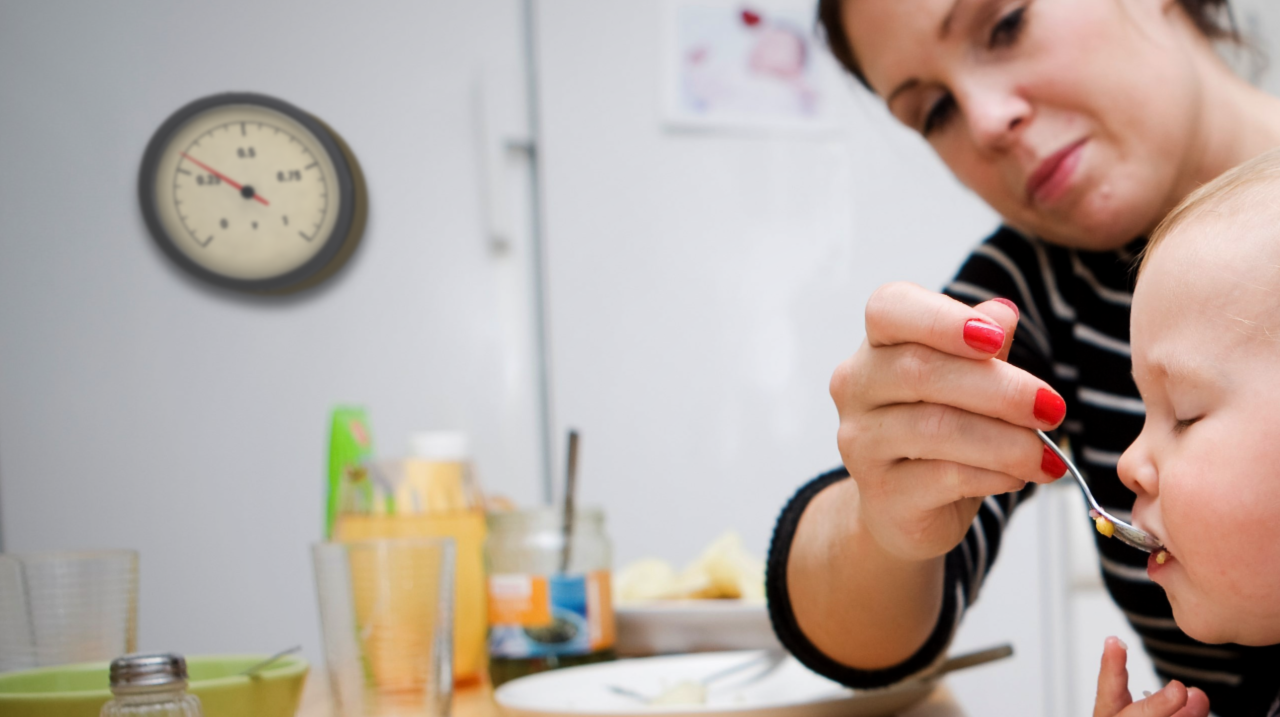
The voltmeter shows **0.3** V
